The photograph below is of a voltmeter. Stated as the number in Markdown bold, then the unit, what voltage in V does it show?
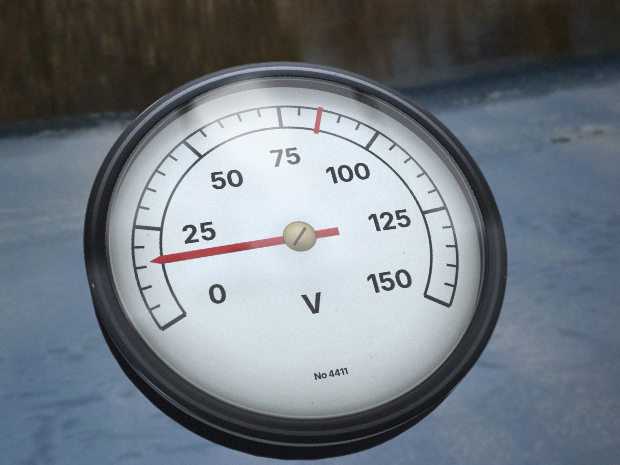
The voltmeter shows **15** V
